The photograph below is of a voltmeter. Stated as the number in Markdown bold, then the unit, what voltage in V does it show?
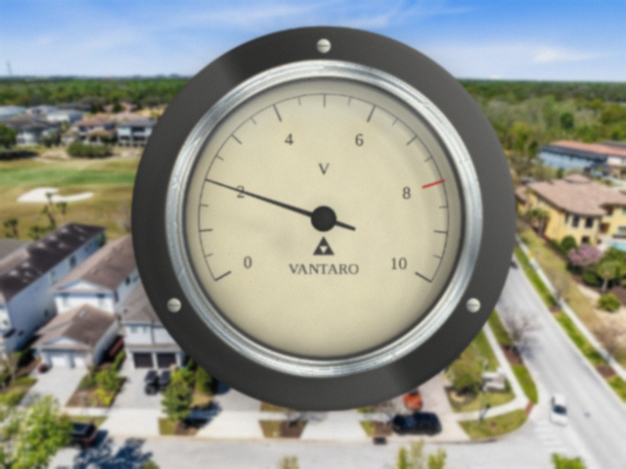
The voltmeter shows **2** V
